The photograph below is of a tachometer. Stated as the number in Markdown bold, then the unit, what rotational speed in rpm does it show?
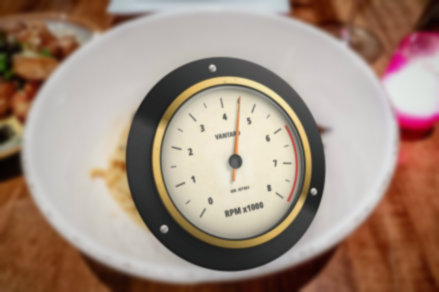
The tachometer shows **4500** rpm
